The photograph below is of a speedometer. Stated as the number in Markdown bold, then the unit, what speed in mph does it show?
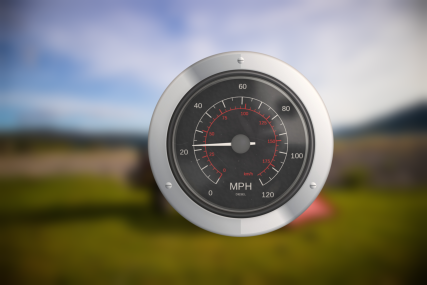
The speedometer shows **22.5** mph
